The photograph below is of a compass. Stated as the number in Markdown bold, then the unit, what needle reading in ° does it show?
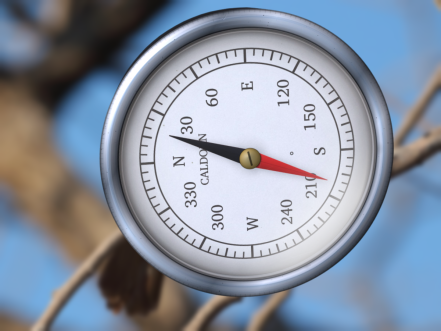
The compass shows **200** °
